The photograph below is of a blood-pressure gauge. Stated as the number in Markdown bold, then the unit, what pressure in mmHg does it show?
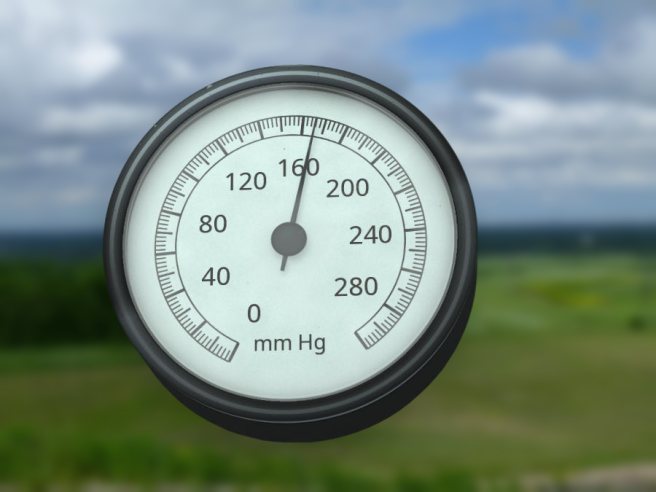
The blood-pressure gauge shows **166** mmHg
